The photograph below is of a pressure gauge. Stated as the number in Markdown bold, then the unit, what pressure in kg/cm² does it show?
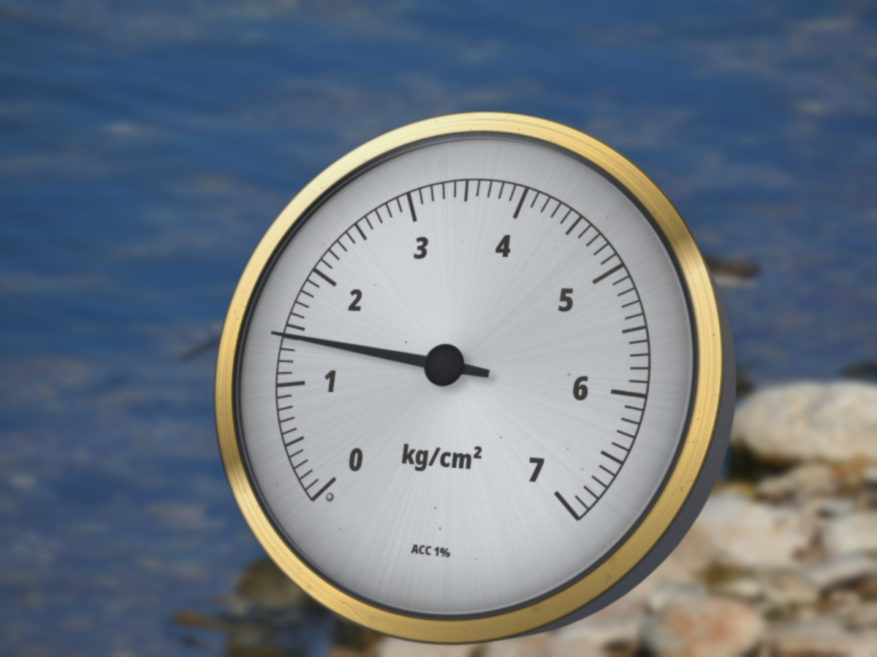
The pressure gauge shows **1.4** kg/cm²
